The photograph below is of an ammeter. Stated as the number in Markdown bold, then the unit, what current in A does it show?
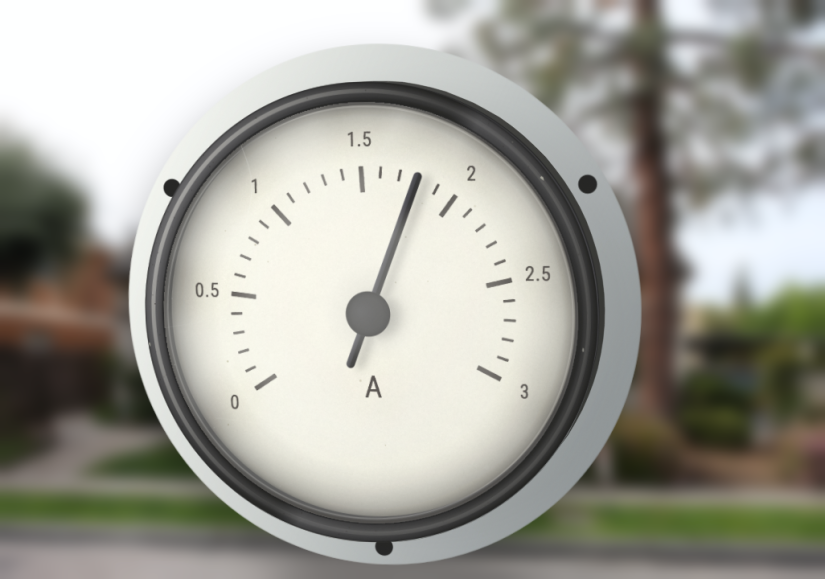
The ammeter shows **1.8** A
